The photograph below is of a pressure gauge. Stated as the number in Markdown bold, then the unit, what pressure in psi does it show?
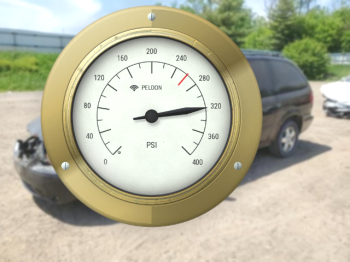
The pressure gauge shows **320** psi
